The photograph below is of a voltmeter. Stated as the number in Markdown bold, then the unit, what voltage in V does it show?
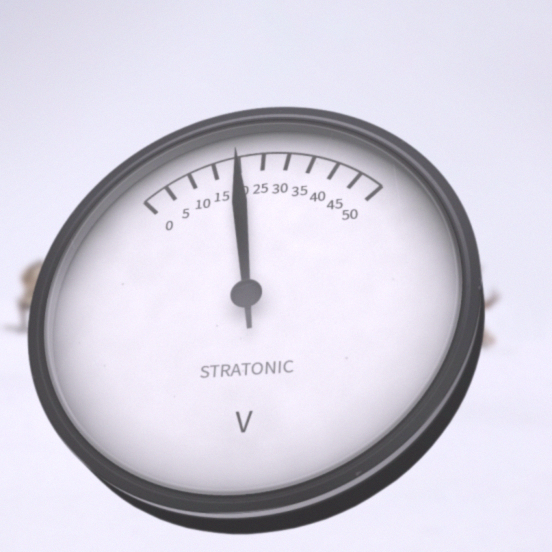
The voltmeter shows **20** V
